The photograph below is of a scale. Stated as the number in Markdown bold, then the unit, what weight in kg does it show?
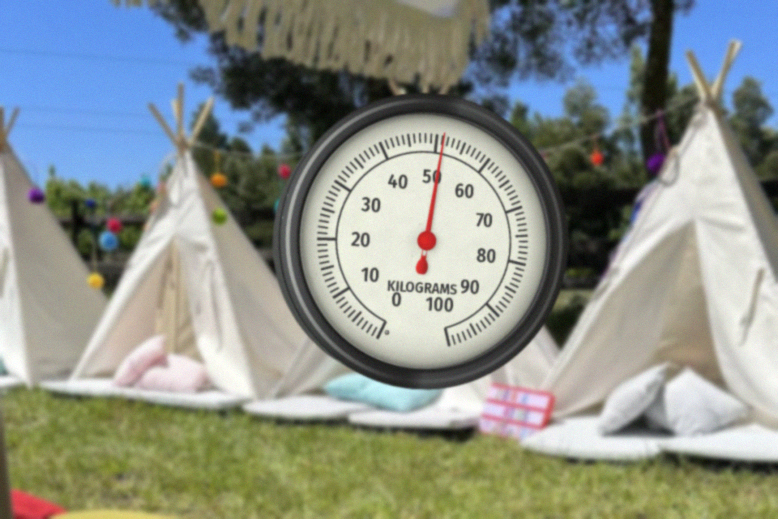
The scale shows **51** kg
